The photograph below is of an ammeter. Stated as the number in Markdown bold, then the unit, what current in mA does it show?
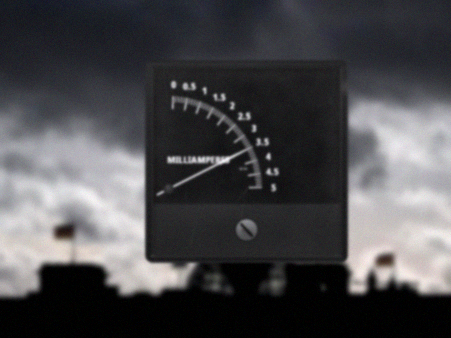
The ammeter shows **3.5** mA
